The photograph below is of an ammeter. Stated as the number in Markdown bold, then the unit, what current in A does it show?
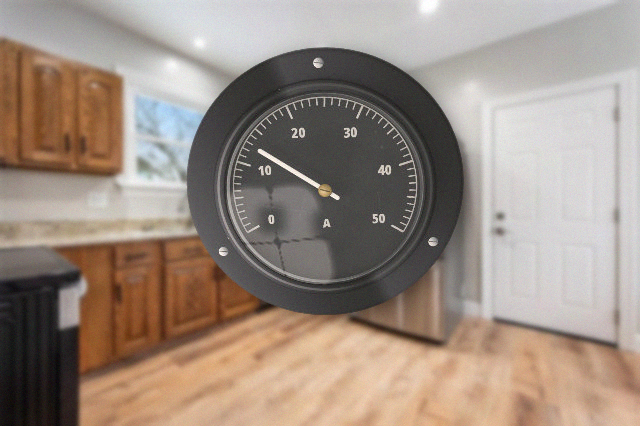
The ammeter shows **13** A
